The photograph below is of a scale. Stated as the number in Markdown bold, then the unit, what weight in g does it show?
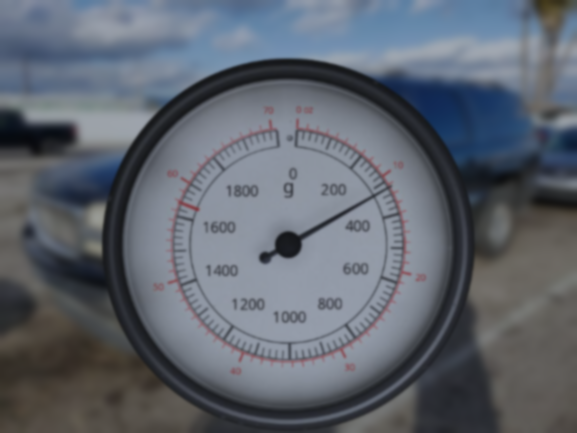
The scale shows **320** g
